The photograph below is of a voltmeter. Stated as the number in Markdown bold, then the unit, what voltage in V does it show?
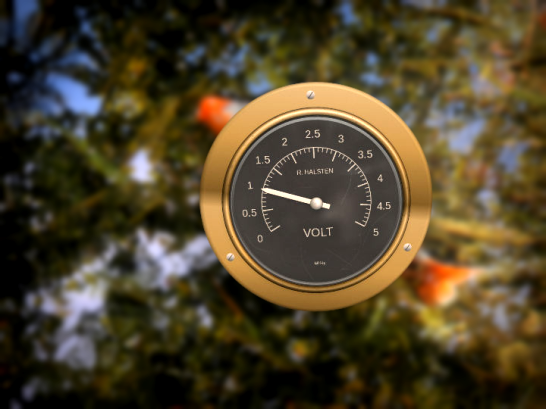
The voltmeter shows **1** V
